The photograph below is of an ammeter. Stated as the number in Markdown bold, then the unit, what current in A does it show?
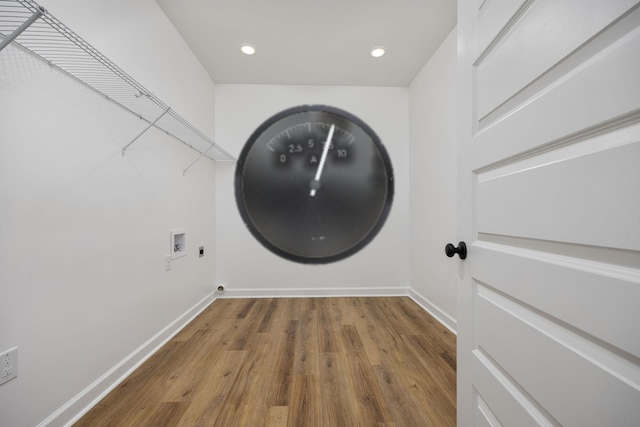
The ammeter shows **7.5** A
